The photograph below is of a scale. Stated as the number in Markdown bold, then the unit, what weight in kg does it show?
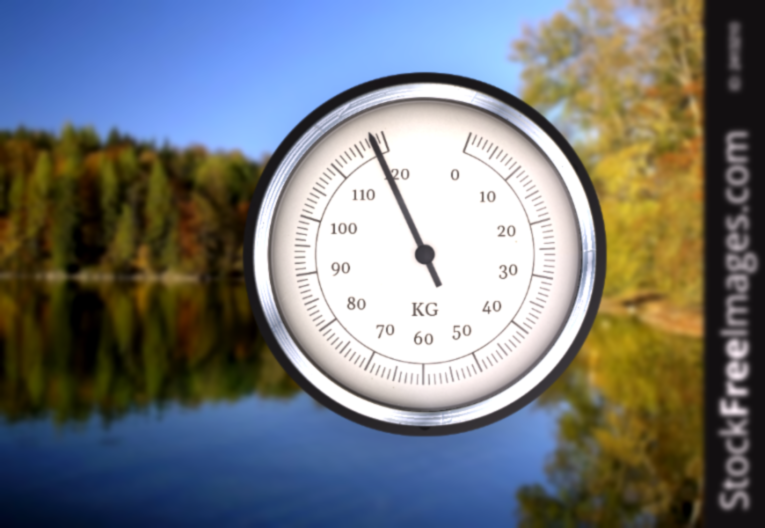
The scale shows **118** kg
